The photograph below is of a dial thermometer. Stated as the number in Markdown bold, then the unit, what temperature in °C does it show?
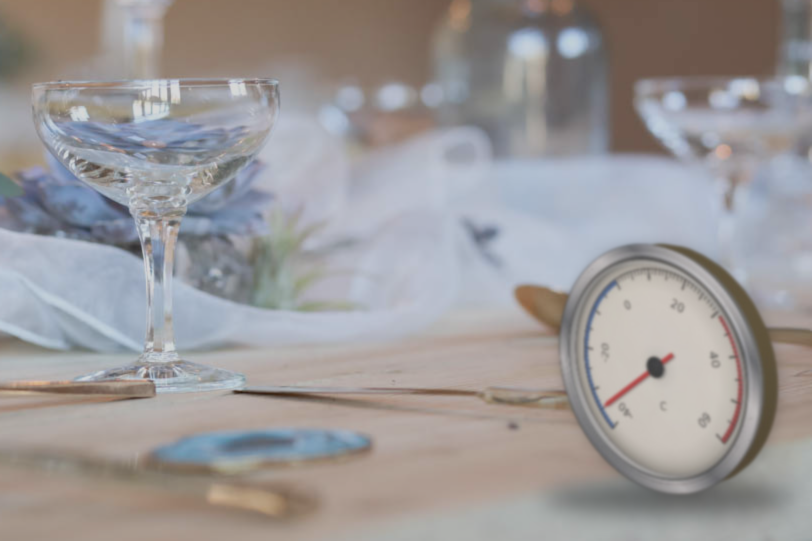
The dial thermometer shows **-35** °C
